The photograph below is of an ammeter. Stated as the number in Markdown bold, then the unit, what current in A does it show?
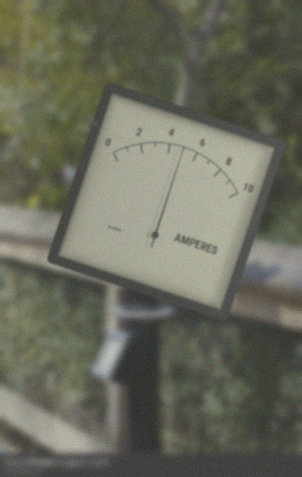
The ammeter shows **5** A
